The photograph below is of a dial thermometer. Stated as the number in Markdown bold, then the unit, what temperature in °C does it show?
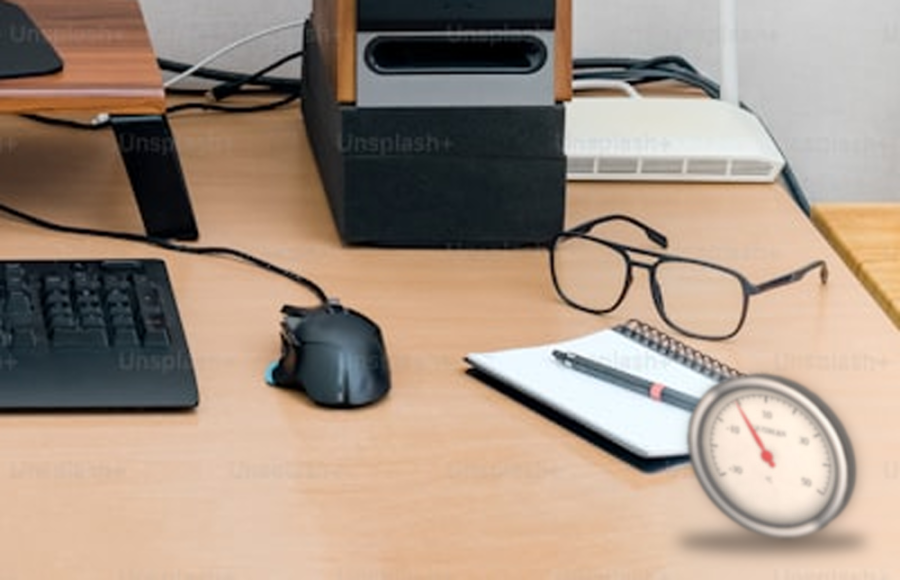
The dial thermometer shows **0** °C
